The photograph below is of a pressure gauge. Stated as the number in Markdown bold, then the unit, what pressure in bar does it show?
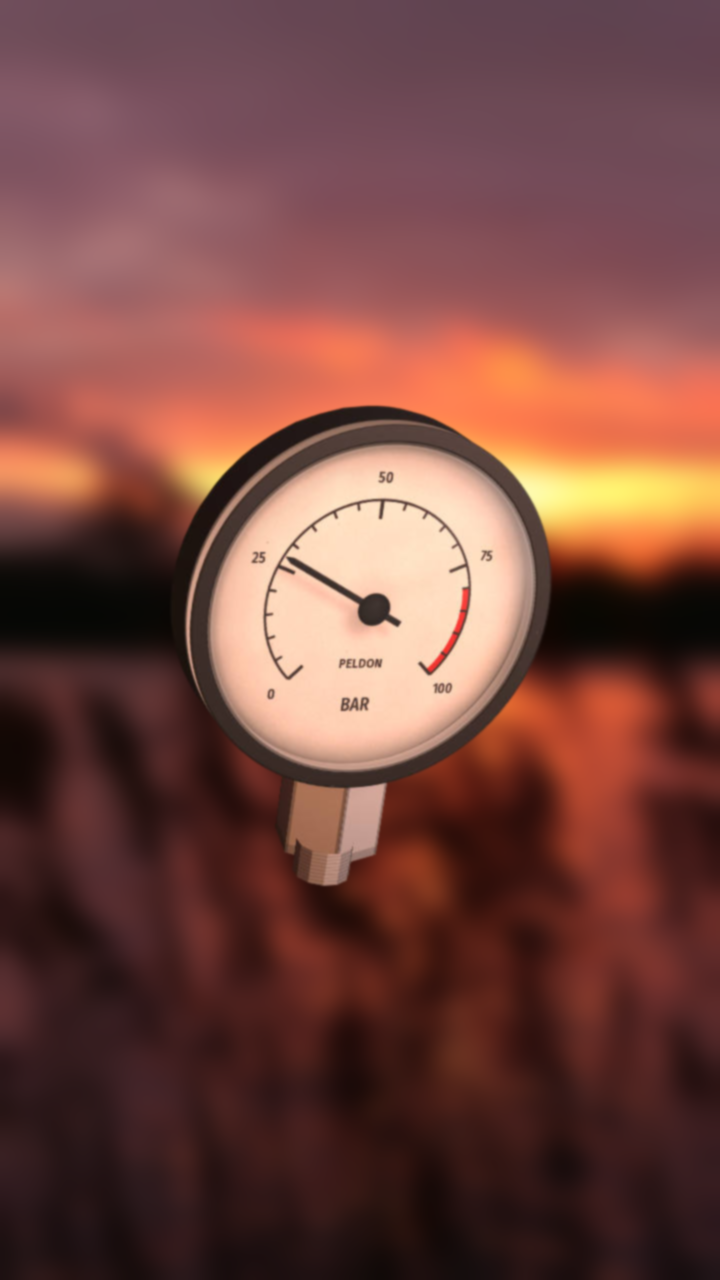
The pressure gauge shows **27.5** bar
